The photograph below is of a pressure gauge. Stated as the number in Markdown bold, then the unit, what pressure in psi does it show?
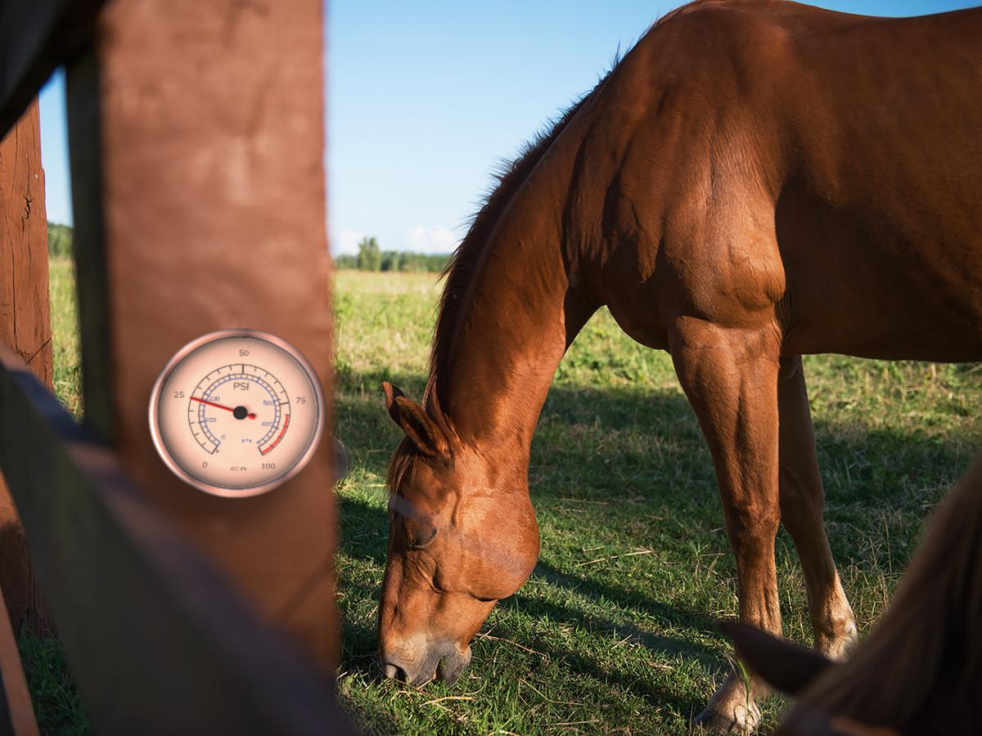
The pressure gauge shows **25** psi
